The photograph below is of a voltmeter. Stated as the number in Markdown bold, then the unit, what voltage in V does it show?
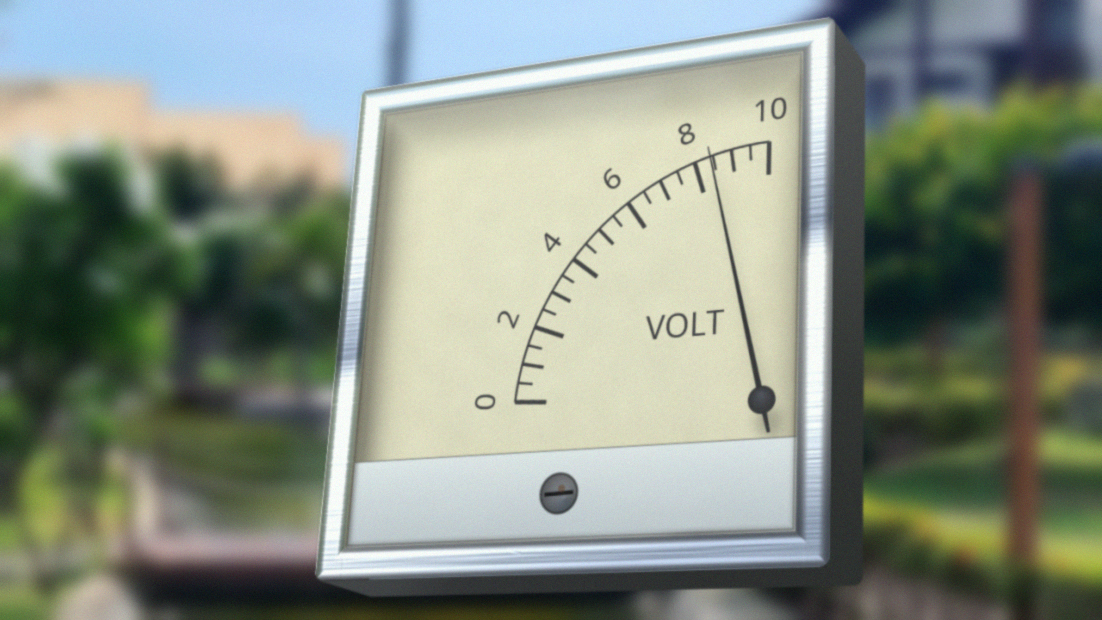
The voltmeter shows **8.5** V
